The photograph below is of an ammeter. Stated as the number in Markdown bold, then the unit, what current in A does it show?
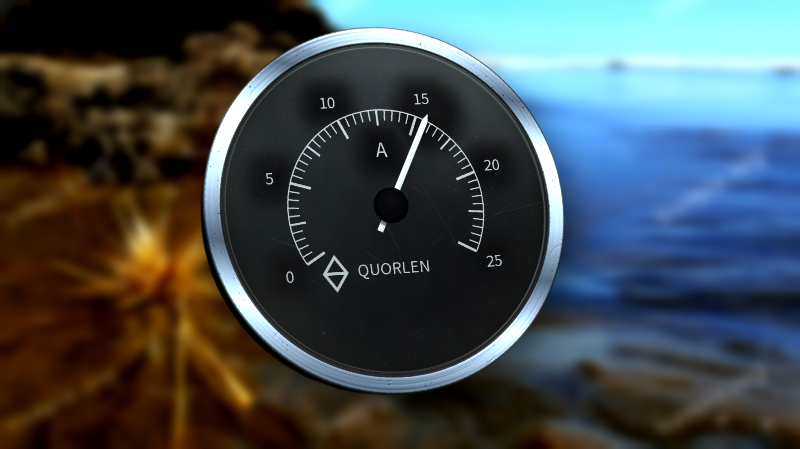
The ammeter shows **15.5** A
